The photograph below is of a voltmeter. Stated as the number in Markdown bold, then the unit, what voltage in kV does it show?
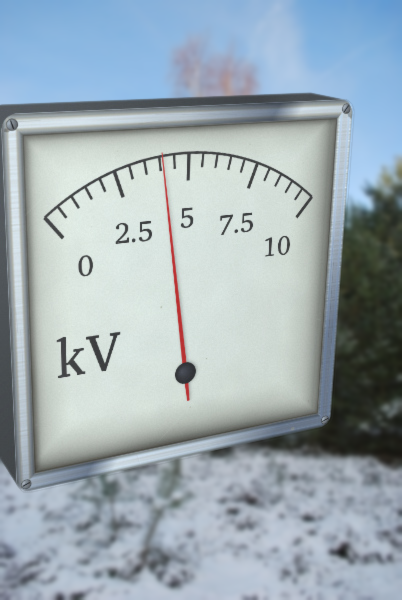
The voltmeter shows **4** kV
